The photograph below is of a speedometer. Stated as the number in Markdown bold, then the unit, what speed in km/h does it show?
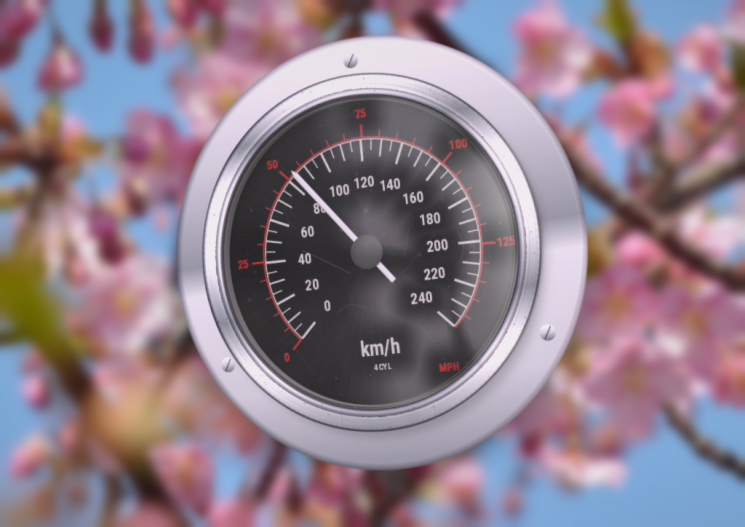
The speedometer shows **85** km/h
